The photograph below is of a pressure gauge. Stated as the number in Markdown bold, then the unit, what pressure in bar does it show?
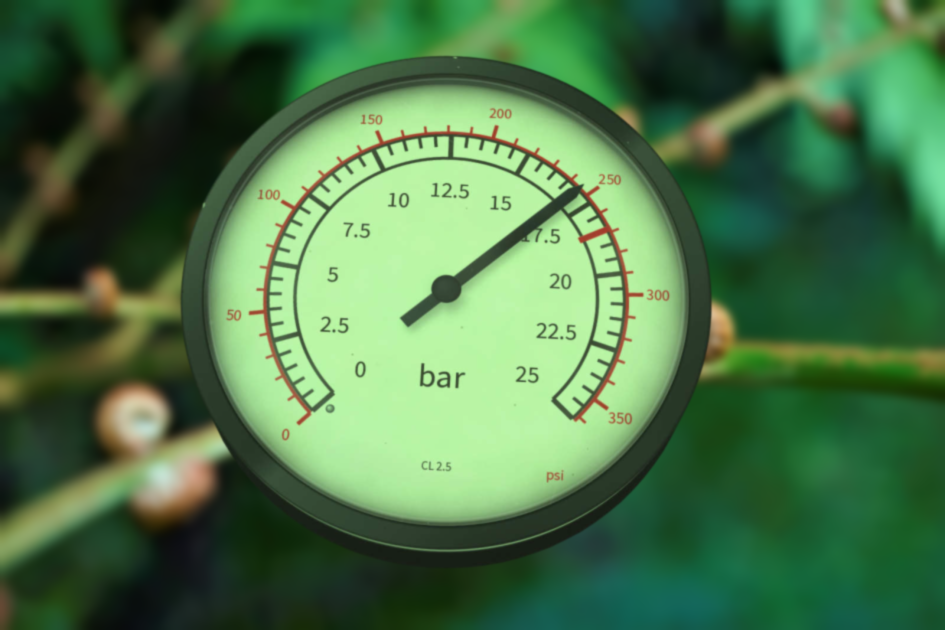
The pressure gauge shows **17** bar
